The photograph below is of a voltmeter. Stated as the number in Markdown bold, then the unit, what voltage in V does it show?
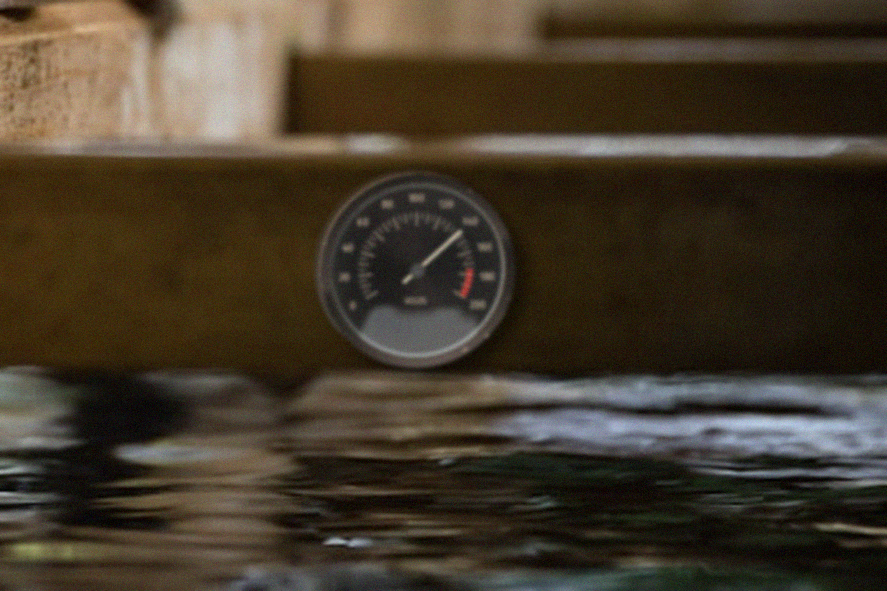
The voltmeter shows **140** V
